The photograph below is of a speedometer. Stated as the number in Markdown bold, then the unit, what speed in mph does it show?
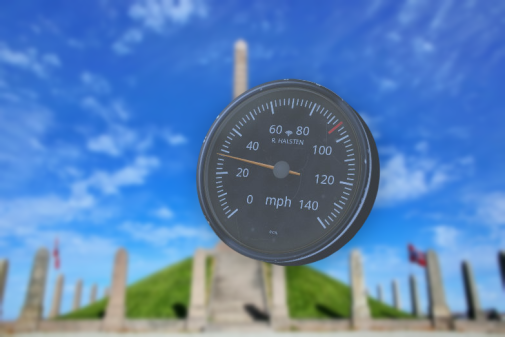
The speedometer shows **28** mph
